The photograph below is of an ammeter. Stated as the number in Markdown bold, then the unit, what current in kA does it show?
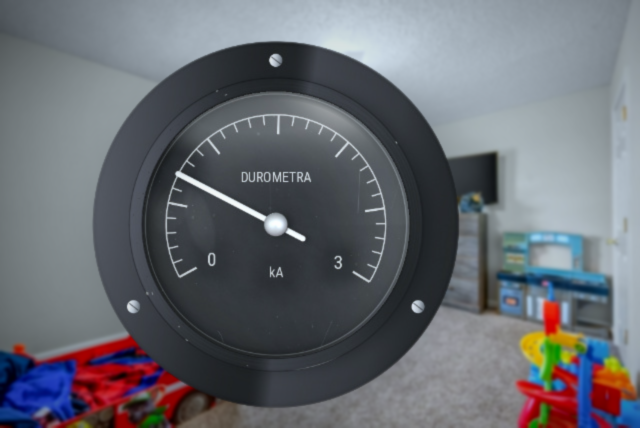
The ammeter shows **0.7** kA
